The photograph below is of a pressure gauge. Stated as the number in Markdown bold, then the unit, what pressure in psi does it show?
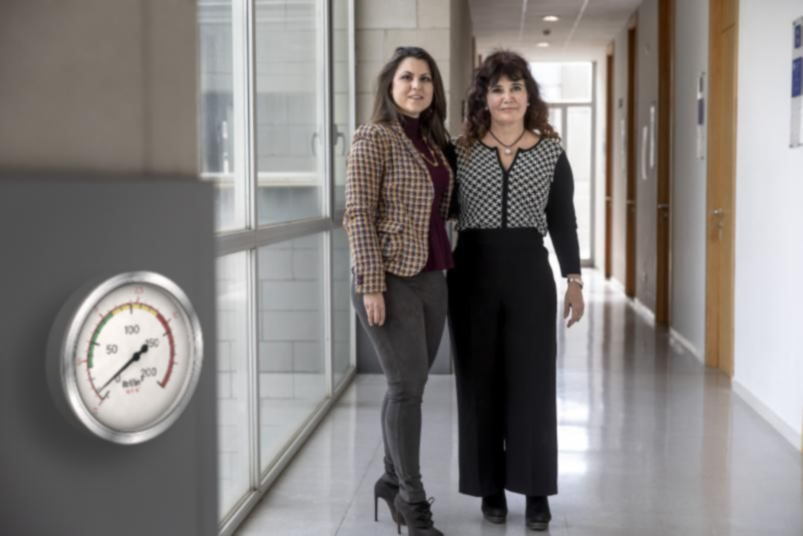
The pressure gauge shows **10** psi
